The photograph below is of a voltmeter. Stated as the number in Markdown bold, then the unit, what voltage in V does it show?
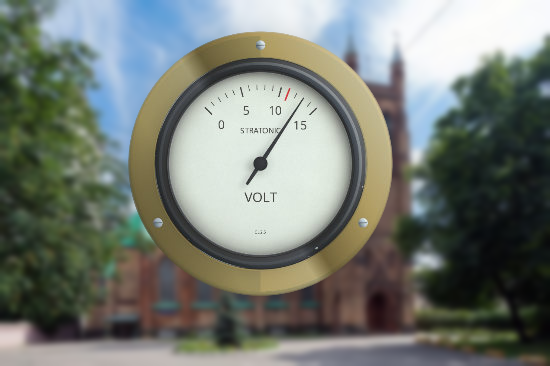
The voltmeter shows **13** V
